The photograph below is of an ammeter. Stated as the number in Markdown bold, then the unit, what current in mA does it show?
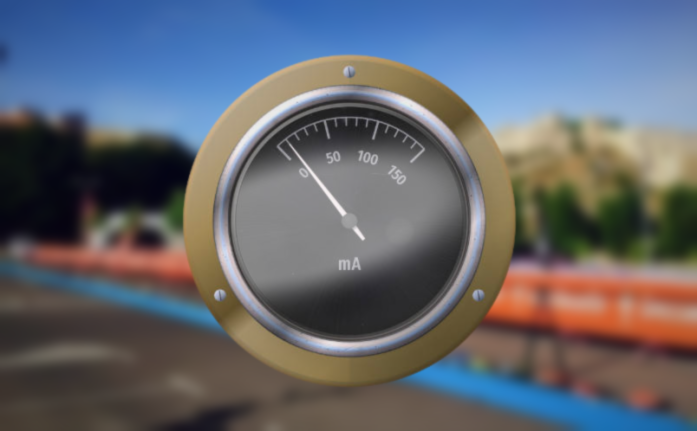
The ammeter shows **10** mA
